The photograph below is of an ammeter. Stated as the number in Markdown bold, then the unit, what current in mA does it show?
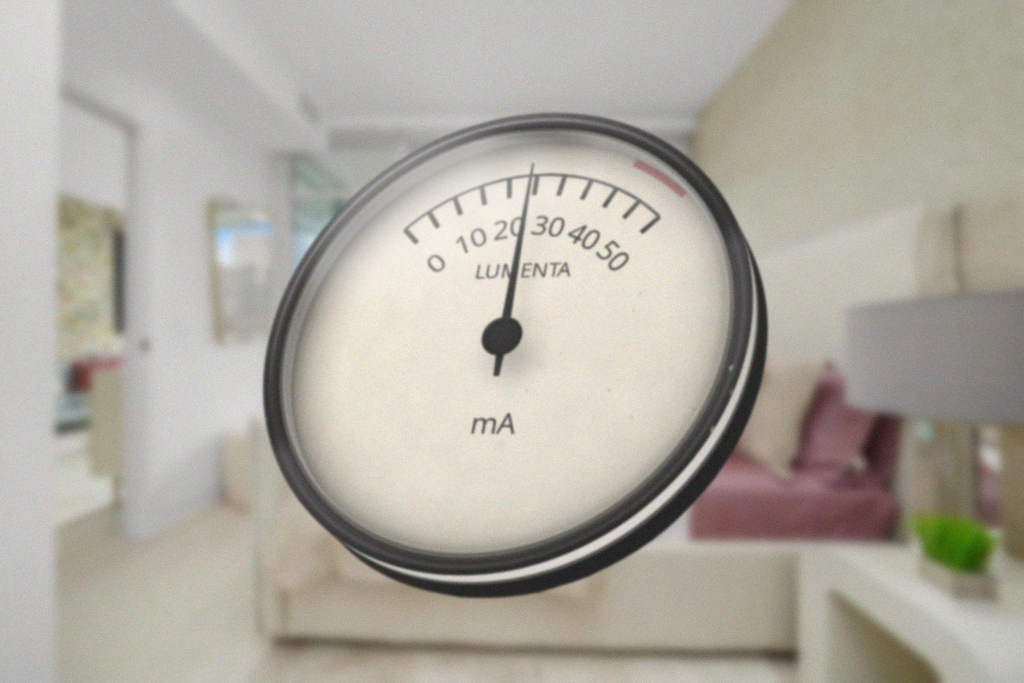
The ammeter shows **25** mA
